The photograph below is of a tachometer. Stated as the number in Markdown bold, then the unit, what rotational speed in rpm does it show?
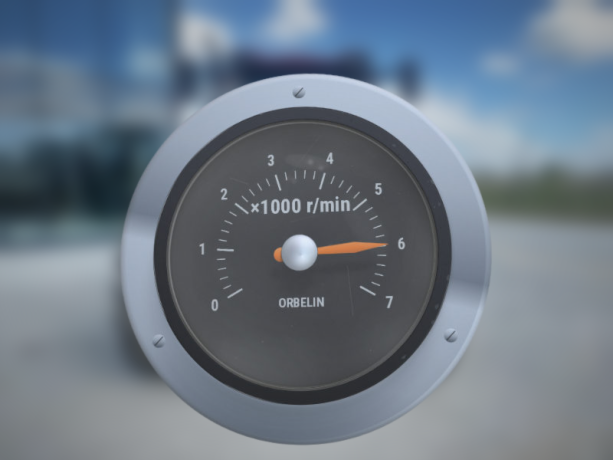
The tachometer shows **6000** rpm
